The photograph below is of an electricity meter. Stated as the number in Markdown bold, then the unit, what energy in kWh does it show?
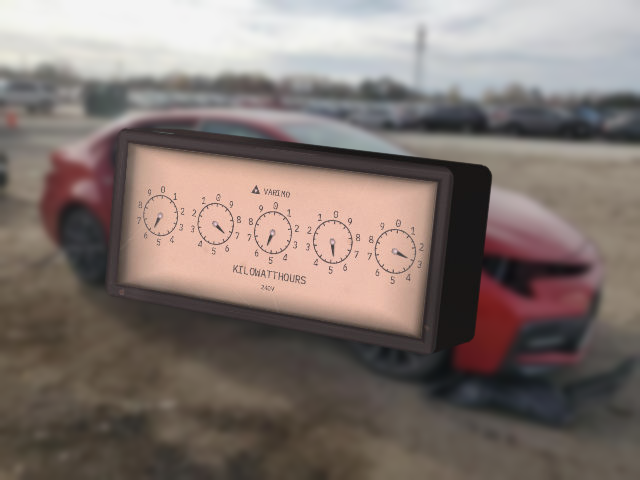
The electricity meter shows **56553** kWh
